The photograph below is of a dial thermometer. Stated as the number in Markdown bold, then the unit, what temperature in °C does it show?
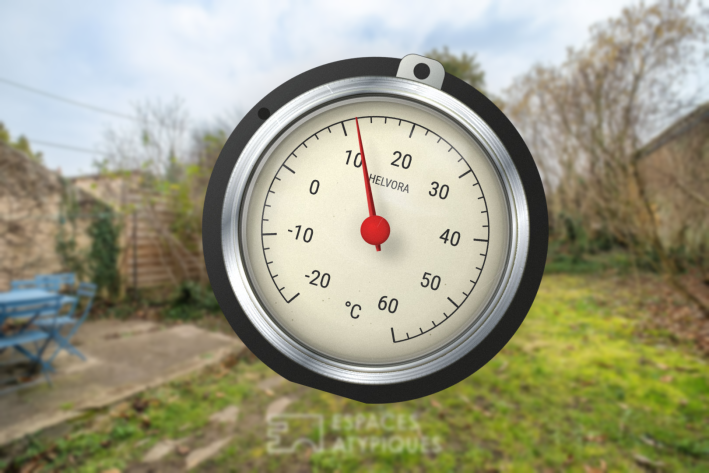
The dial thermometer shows **12** °C
